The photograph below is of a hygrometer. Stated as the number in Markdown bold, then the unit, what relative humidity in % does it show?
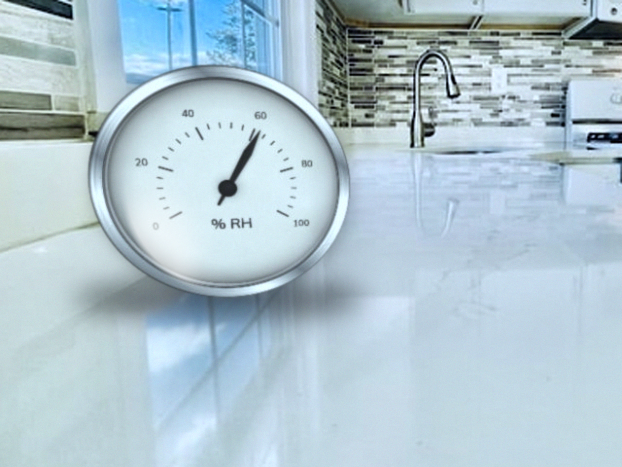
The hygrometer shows **62** %
